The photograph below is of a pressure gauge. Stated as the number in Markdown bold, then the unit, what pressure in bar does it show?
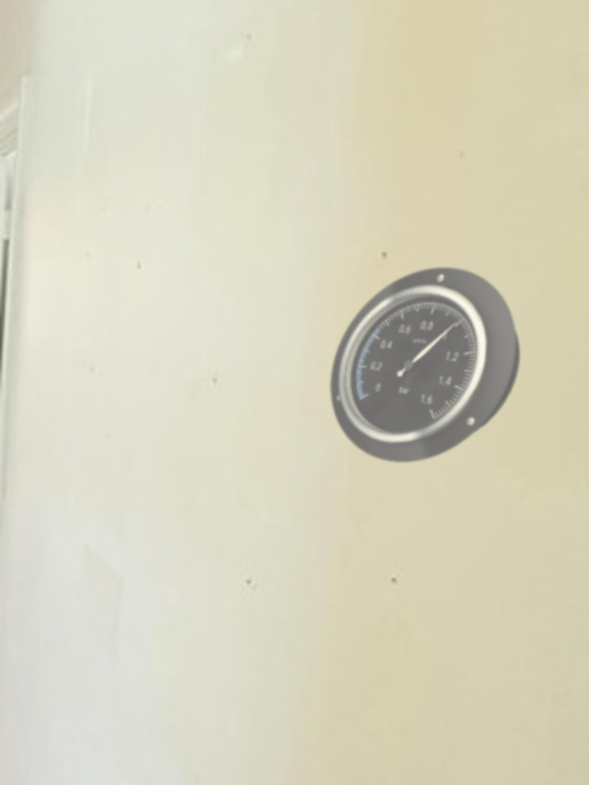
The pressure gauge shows **1** bar
